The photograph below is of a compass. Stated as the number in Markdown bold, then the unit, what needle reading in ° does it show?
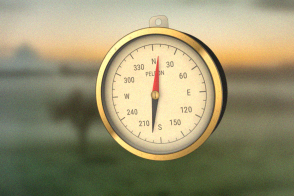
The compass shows **10** °
